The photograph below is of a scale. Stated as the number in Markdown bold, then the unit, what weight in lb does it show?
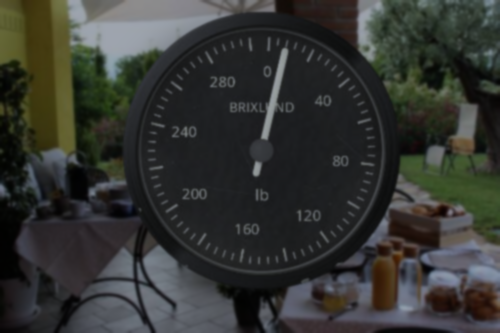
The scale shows **8** lb
